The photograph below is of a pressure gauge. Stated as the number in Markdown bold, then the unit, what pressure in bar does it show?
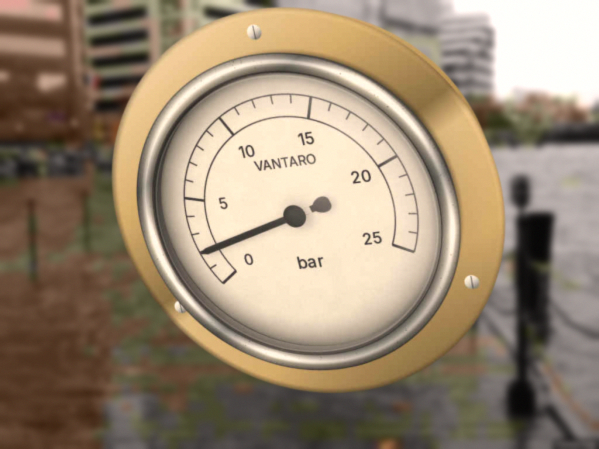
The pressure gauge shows **2** bar
